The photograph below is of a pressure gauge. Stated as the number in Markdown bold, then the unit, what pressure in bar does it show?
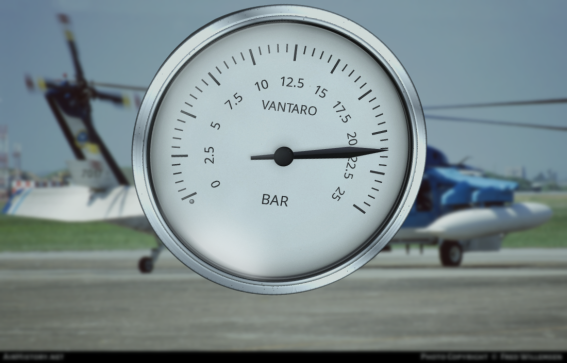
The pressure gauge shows **21** bar
